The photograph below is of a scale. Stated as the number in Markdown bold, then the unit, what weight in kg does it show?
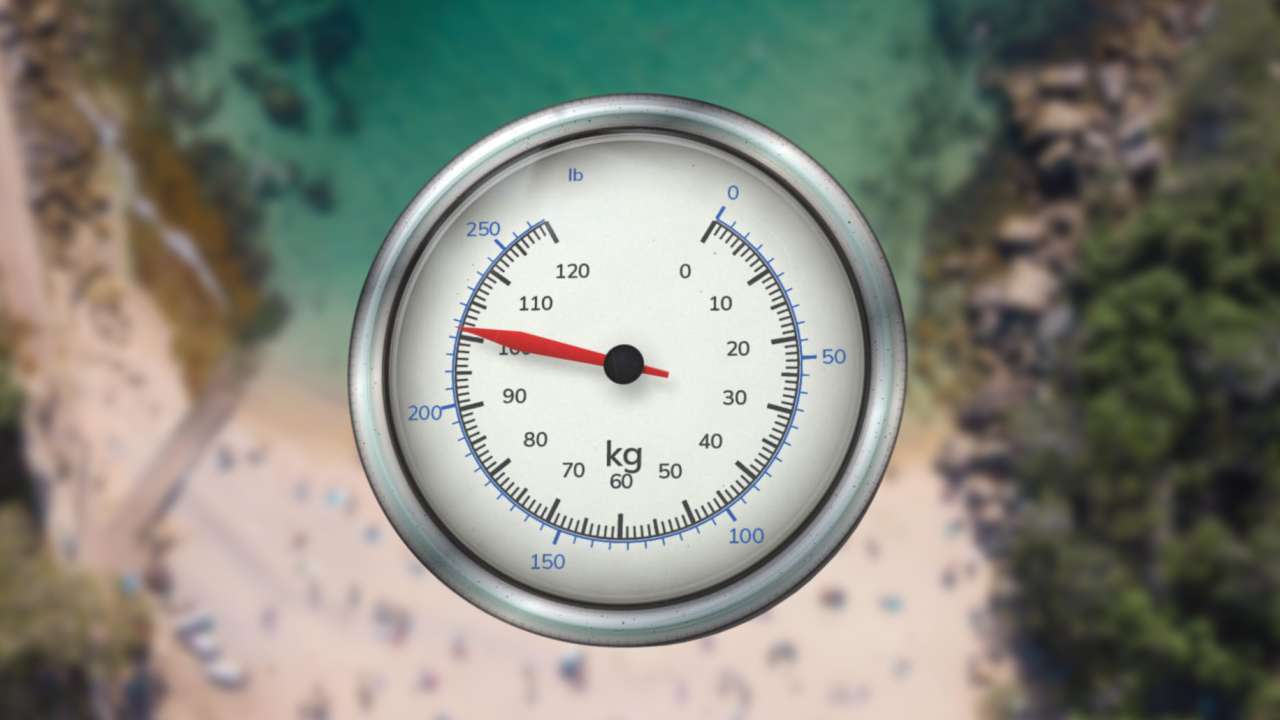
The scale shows **101** kg
